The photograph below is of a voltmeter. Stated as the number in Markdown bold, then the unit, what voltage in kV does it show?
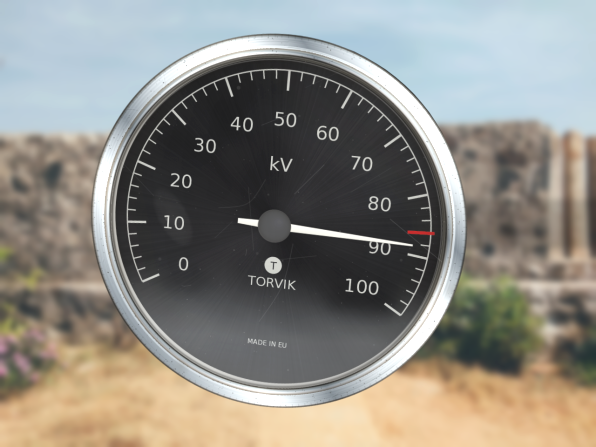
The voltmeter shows **88** kV
